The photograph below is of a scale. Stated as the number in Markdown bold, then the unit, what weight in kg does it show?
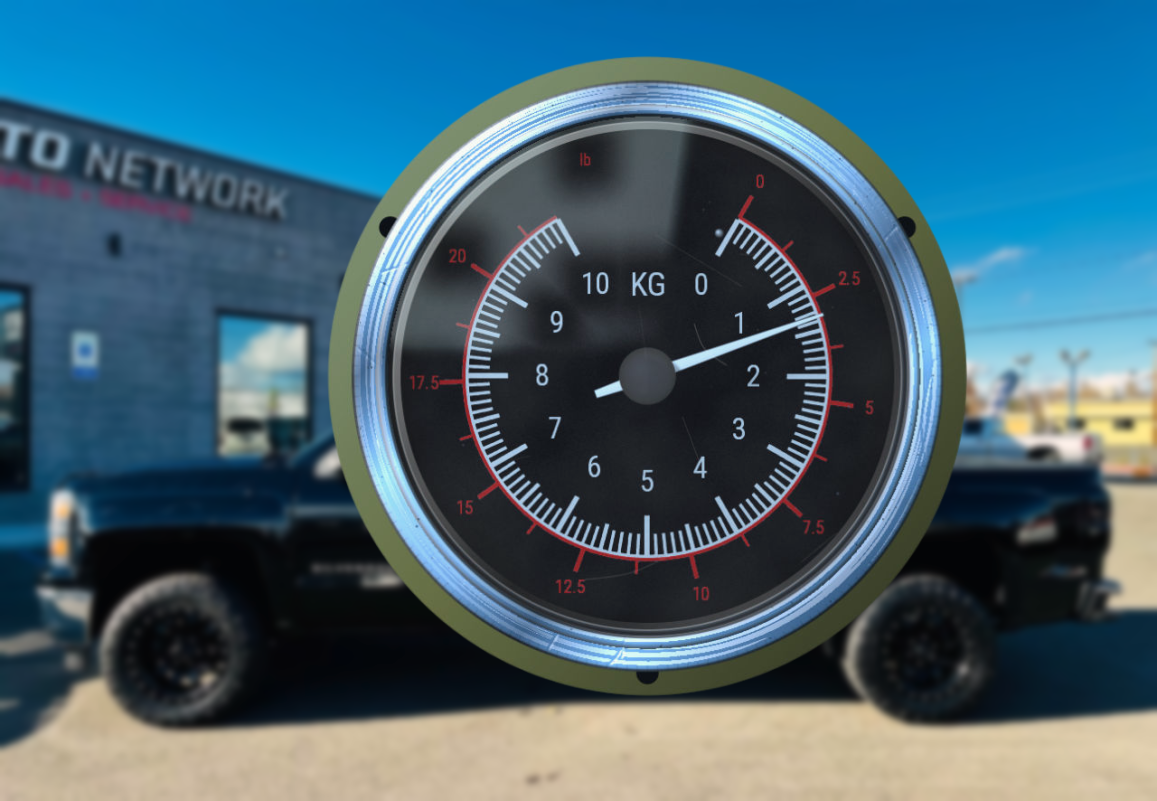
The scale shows **1.35** kg
